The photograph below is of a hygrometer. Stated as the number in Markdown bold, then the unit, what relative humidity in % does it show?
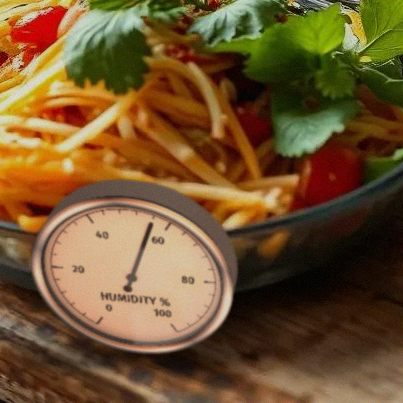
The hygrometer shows **56** %
